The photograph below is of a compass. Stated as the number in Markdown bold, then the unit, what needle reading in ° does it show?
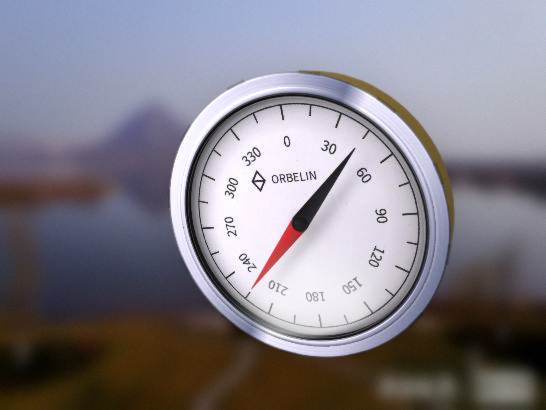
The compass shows **225** °
